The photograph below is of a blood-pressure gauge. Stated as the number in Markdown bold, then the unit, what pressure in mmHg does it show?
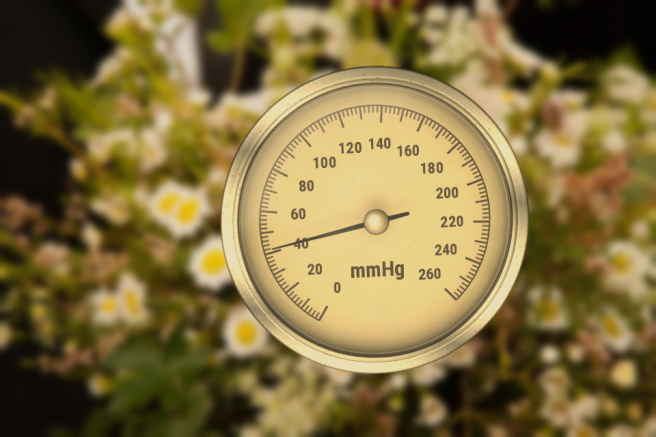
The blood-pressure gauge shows **42** mmHg
